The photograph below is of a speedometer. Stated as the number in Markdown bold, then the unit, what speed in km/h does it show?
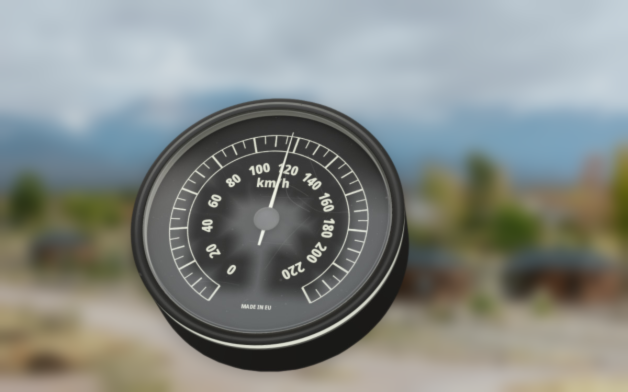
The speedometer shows **117.5** km/h
